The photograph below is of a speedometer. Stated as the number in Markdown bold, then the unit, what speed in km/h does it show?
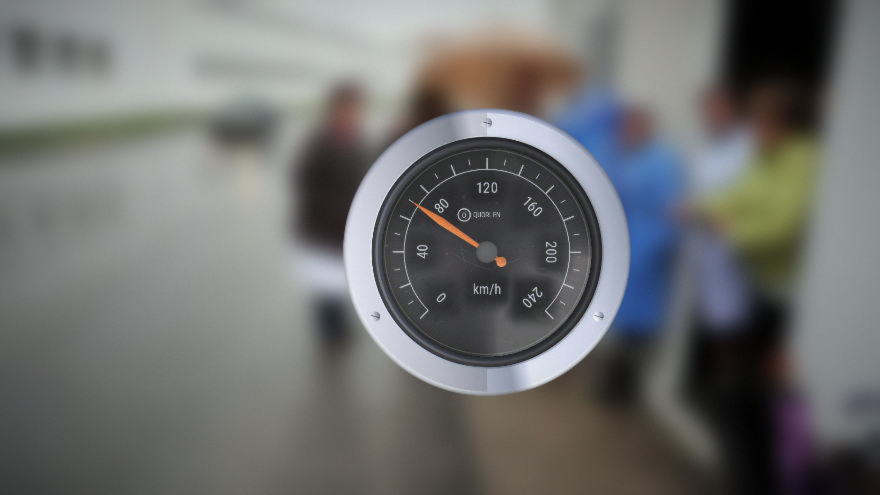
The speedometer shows **70** km/h
